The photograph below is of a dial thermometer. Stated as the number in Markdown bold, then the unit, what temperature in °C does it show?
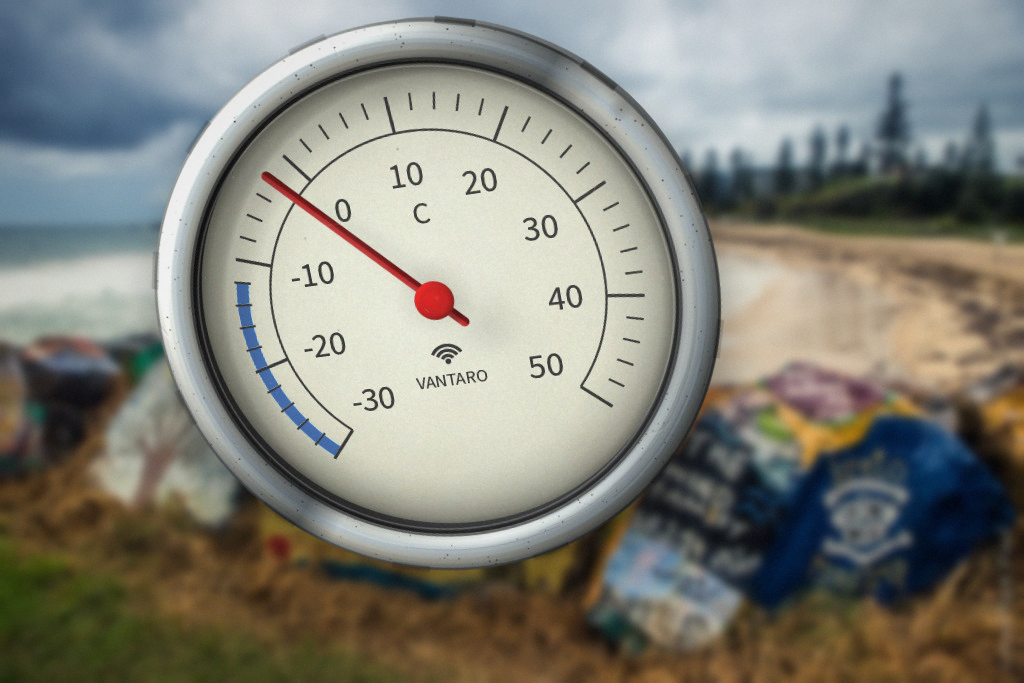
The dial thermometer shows **-2** °C
